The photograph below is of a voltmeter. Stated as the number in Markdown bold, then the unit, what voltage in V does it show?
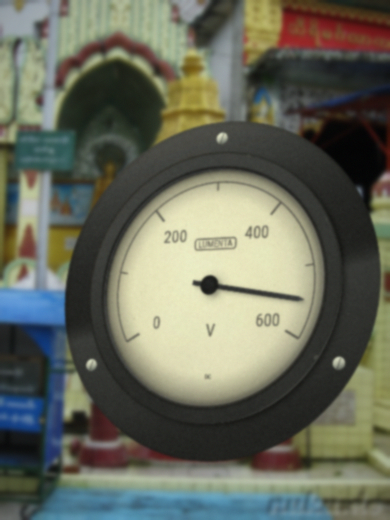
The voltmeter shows **550** V
